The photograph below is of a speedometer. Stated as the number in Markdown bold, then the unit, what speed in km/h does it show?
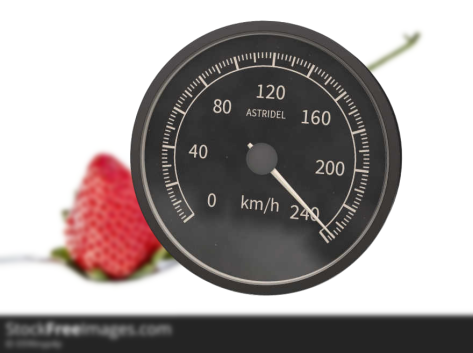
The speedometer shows **236** km/h
